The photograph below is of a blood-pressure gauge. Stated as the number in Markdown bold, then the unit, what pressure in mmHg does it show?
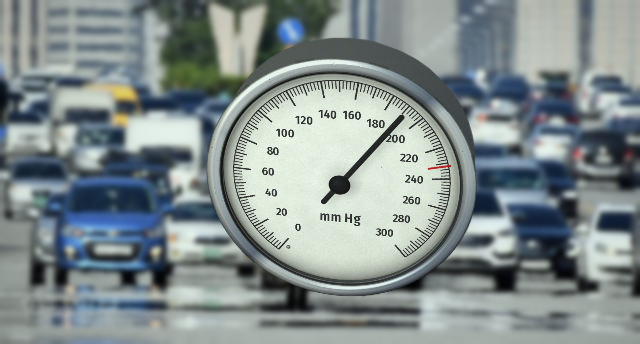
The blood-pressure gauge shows **190** mmHg
